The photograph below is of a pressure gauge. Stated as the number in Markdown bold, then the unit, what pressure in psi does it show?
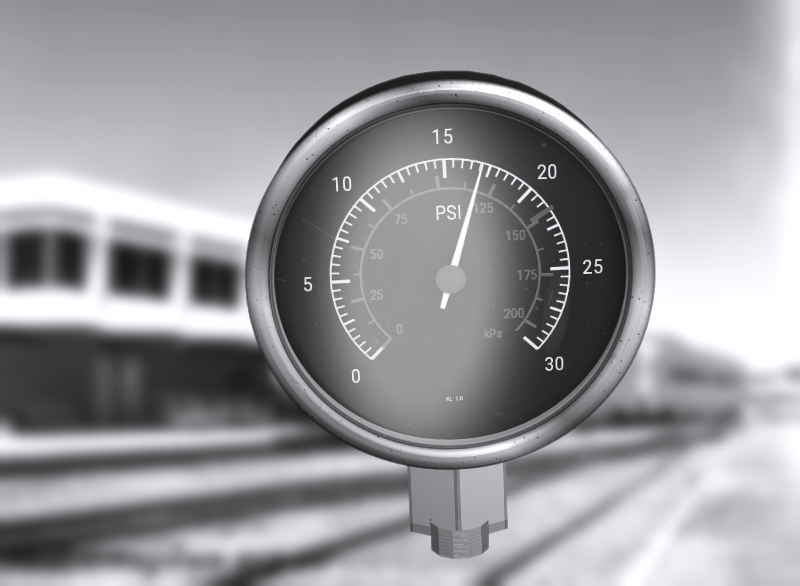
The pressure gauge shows **17** psi
